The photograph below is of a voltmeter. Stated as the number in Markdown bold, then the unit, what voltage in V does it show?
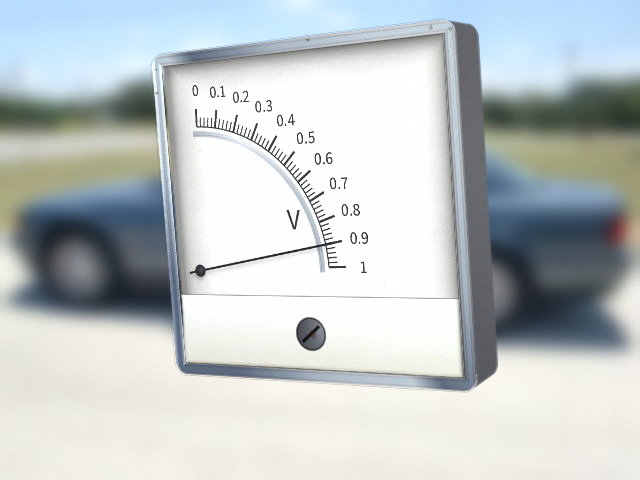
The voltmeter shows **0.9** V
